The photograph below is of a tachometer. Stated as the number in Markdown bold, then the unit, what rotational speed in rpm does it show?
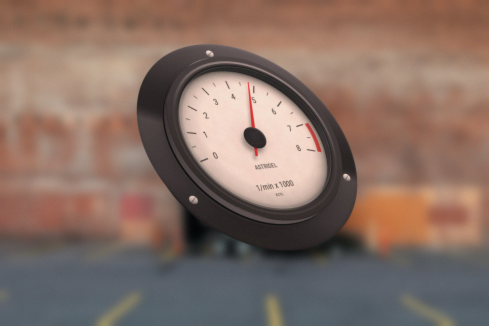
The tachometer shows **4750** rpm
